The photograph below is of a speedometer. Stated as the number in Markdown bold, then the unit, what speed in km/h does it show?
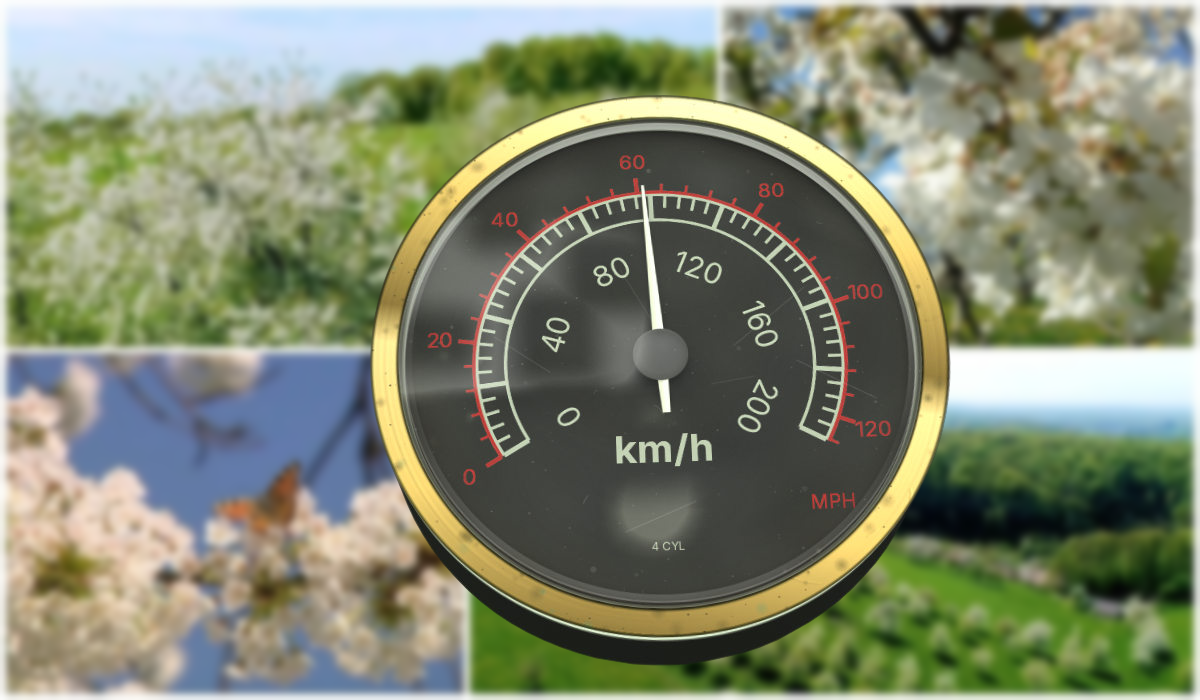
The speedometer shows **98** km/h
